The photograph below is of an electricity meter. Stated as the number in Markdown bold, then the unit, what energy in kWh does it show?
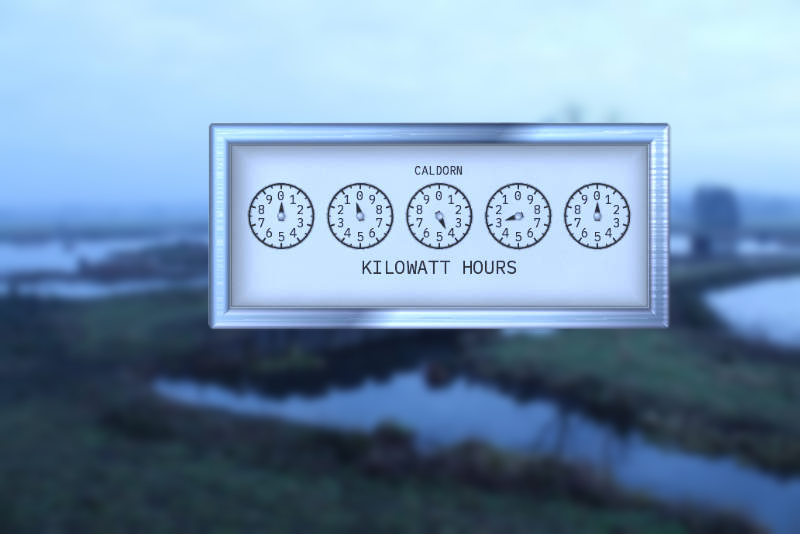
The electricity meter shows **430** kWh
